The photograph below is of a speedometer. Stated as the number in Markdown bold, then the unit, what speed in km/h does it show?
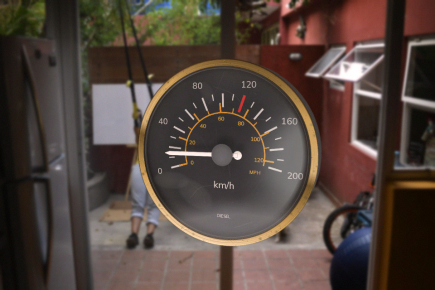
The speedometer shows **15** km/h
